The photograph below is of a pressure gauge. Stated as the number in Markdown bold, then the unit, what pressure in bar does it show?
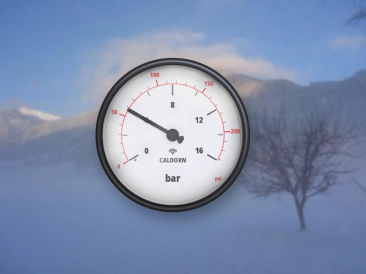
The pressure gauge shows **4** bar
